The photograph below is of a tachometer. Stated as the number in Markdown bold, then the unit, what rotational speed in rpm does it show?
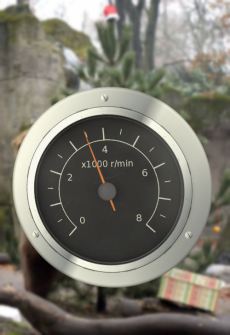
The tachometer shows **3500** rpm
